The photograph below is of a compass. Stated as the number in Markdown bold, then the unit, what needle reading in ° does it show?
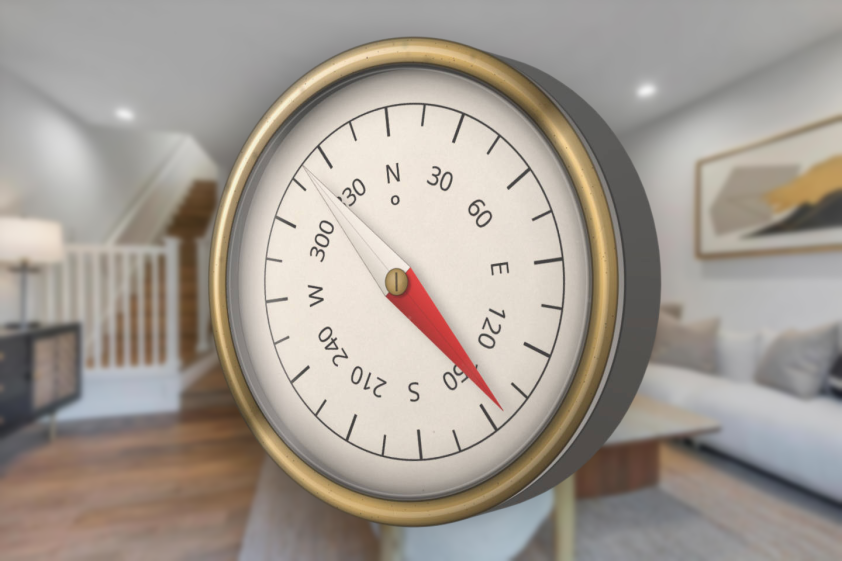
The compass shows **142.5** °
